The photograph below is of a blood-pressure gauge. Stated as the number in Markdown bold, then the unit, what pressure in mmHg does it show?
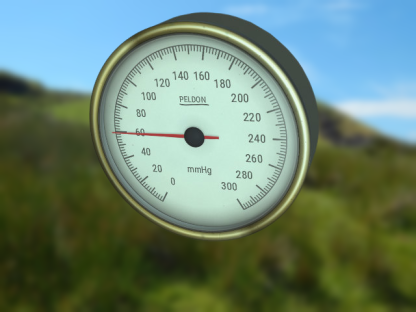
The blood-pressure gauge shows **60** mmHg
